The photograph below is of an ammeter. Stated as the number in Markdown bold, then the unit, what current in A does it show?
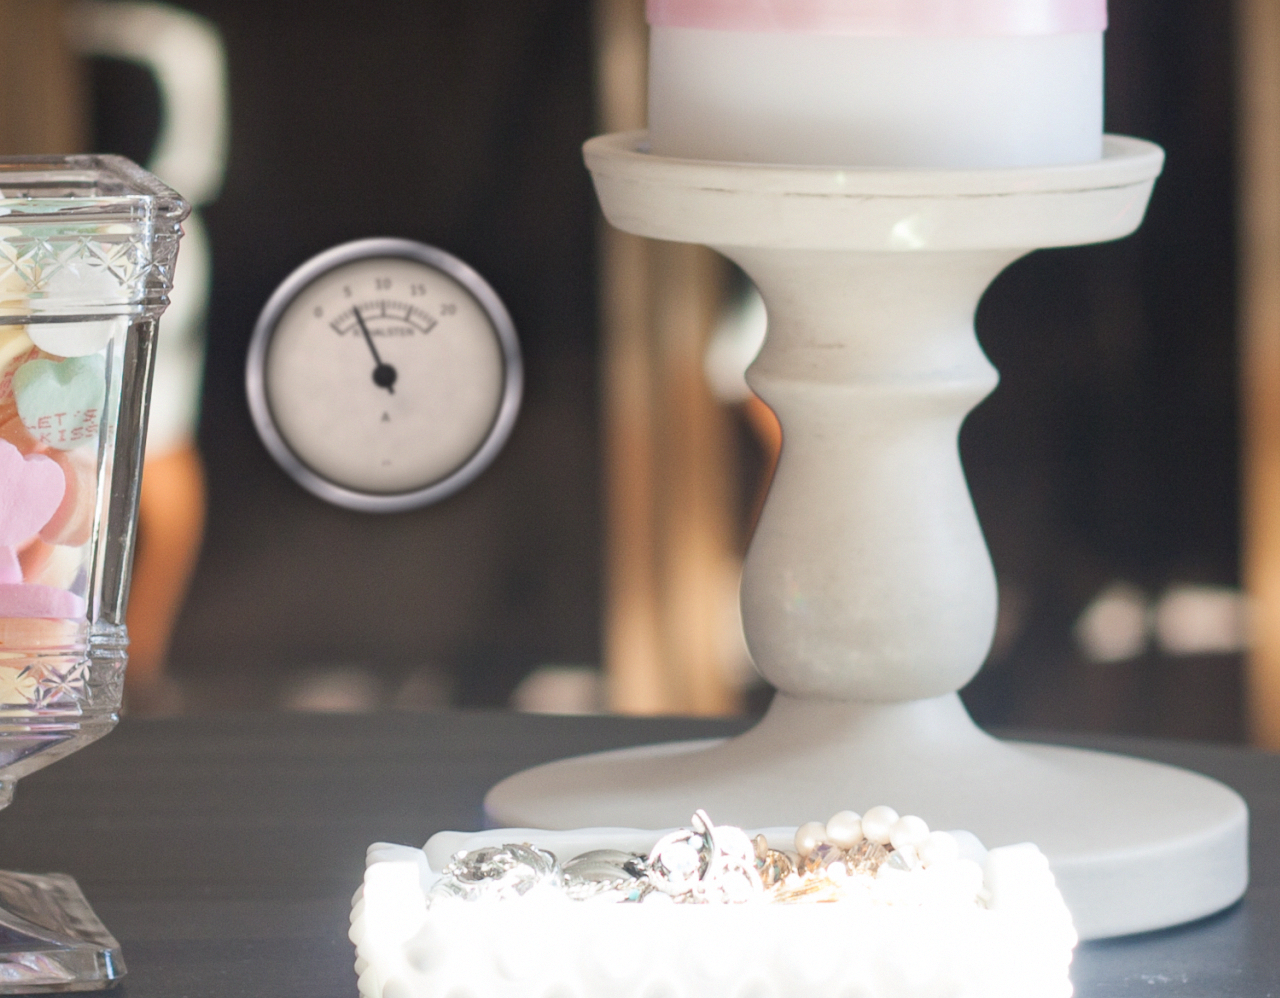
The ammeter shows **5** A
